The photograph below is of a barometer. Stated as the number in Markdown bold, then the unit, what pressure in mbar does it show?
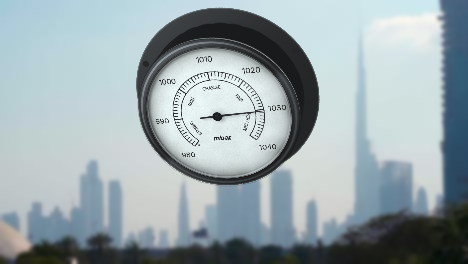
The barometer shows **1030** mbar
